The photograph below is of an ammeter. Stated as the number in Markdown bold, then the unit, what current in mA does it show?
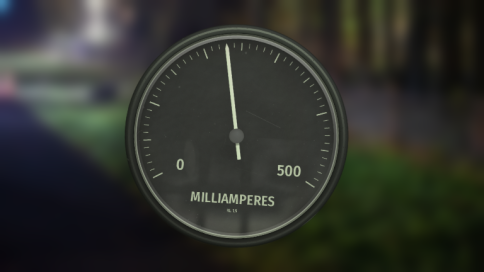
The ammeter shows **230** mA
